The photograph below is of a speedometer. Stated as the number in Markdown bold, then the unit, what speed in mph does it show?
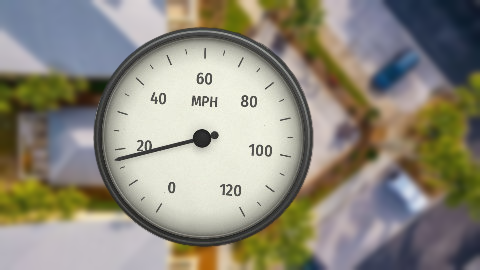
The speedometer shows **17.5** mph
